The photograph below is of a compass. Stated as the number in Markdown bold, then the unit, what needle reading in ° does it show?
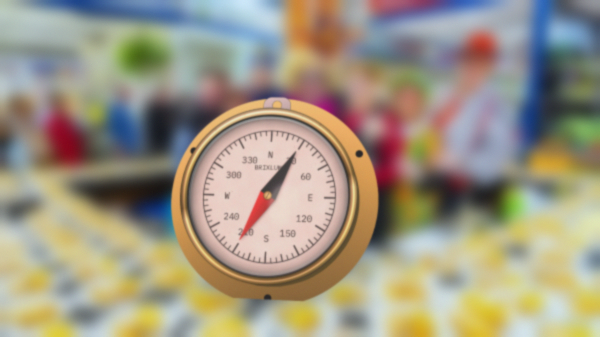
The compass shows **210** °
